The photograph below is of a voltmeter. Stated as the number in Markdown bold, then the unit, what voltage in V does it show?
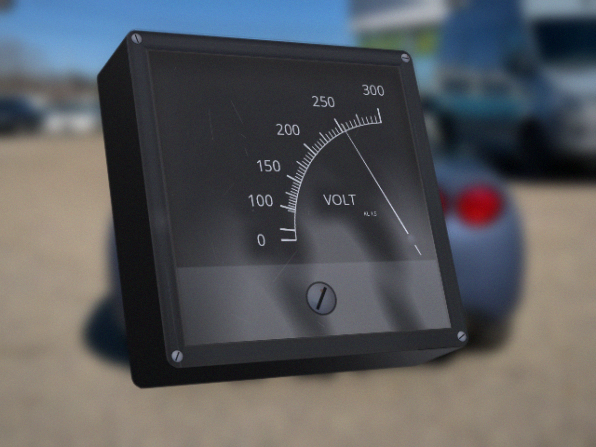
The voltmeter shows **250** V
